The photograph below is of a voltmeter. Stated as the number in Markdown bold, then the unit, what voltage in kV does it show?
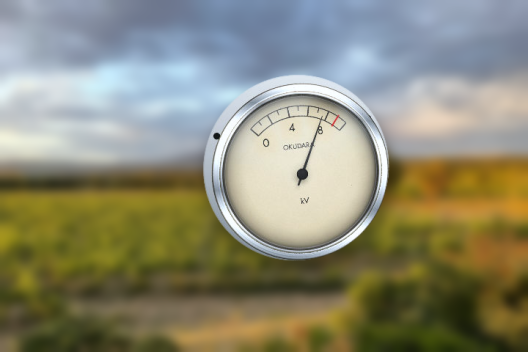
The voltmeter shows **7.5** kV
